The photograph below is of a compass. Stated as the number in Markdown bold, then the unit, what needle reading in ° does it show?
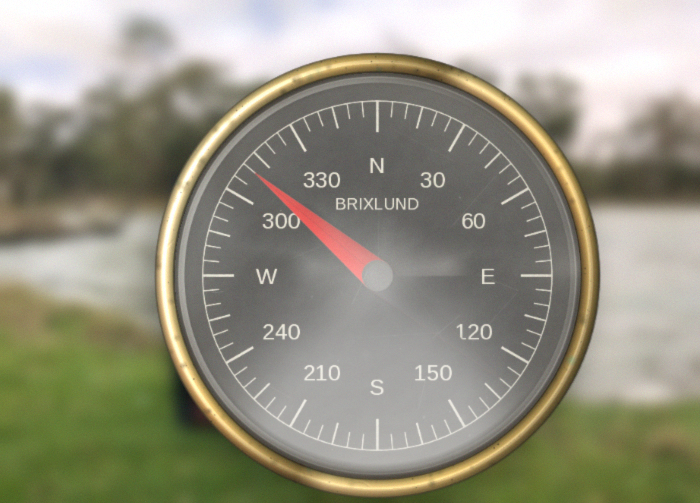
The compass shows **310** °
